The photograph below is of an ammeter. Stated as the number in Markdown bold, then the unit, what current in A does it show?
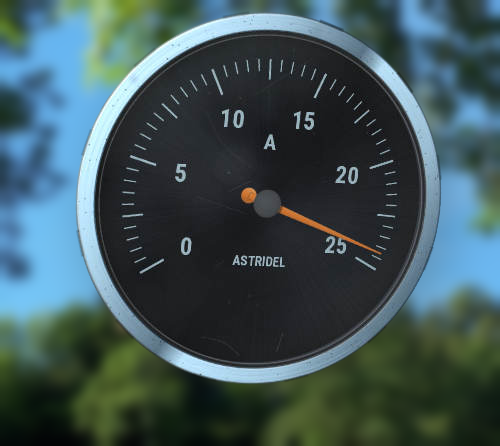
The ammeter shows **24.25** A
